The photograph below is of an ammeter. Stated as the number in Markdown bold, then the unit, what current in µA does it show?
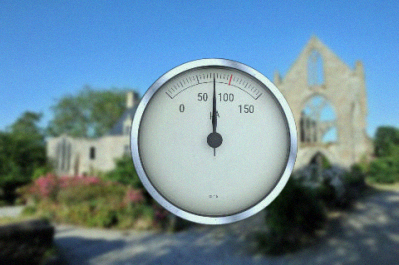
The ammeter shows **75** µA
